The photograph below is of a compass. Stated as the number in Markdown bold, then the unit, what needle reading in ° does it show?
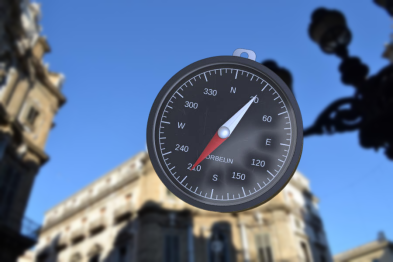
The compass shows **210** °
